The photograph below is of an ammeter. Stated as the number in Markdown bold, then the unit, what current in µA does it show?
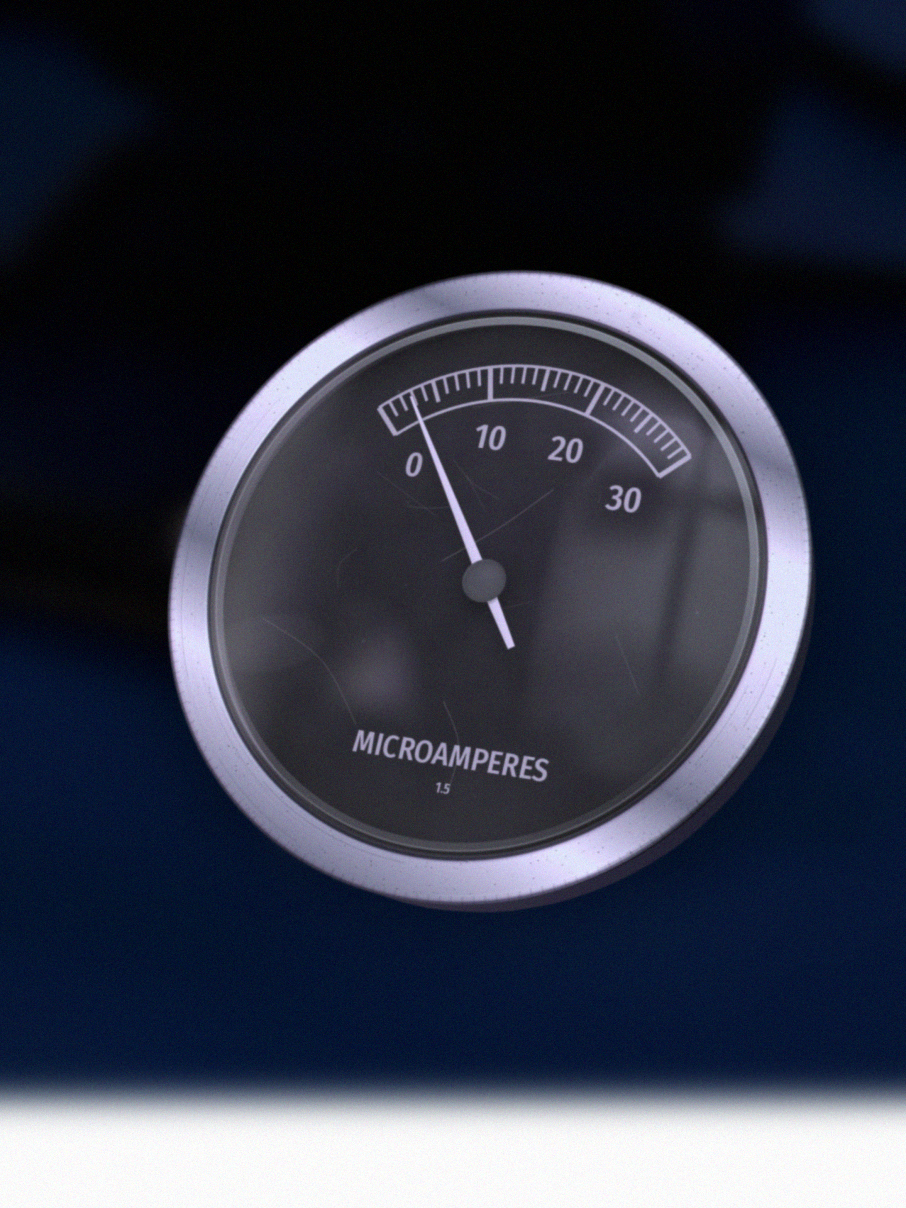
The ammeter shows **3** µA
